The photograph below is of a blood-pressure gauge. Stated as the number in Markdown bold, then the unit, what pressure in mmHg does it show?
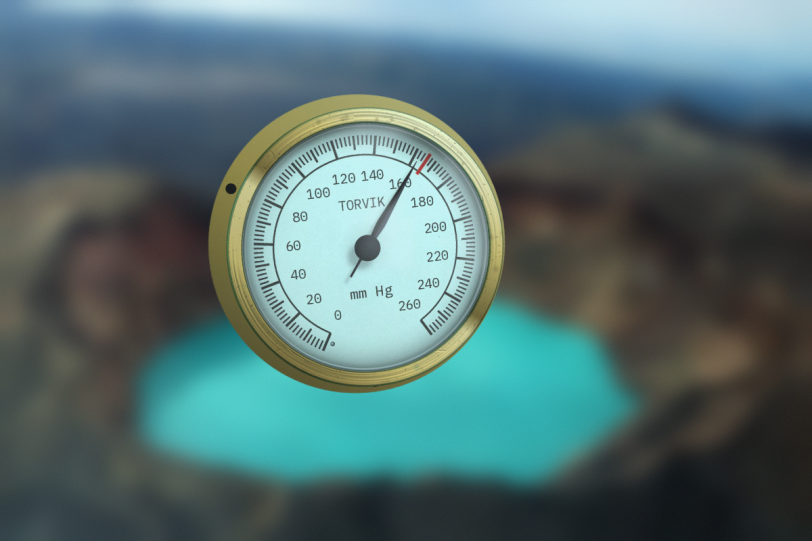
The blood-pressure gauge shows **162** mmHg
